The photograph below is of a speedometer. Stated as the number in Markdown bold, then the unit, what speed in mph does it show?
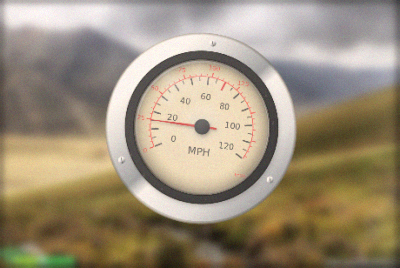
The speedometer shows **15** mph
